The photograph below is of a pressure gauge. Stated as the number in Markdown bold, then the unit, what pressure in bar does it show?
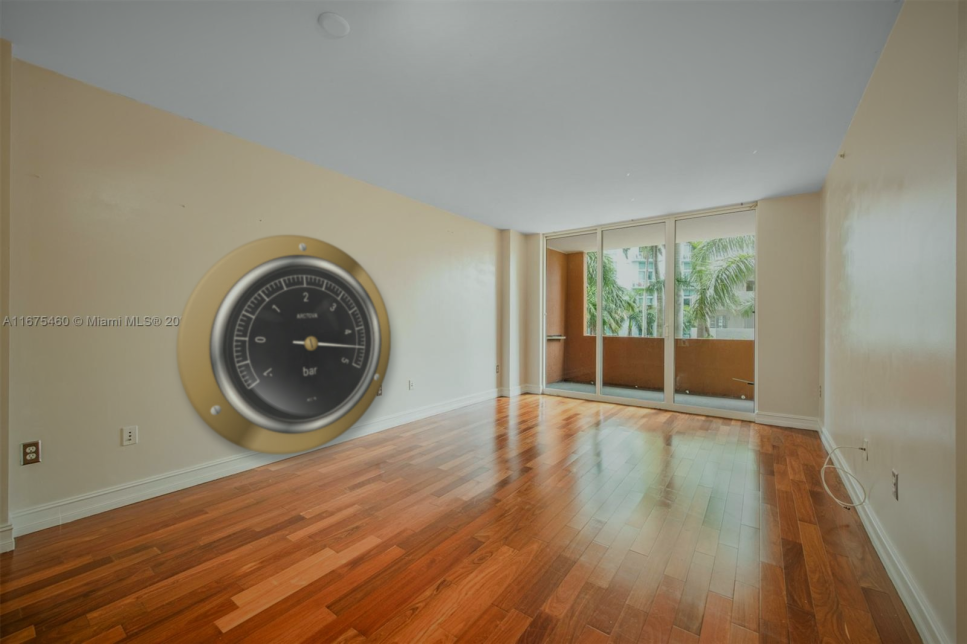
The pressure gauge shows **4.5** bar
